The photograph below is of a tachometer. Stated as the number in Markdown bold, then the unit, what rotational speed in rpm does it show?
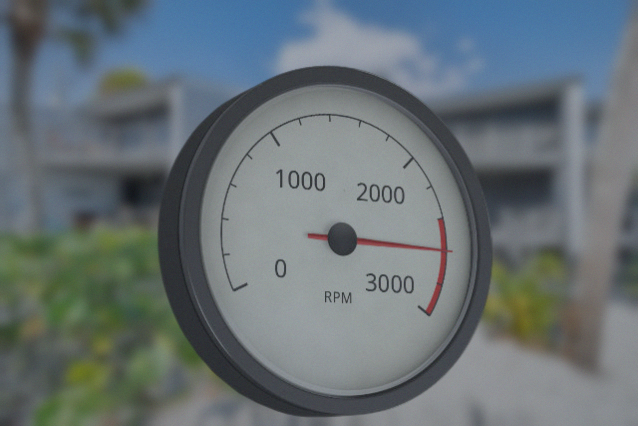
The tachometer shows **2600** rpm
